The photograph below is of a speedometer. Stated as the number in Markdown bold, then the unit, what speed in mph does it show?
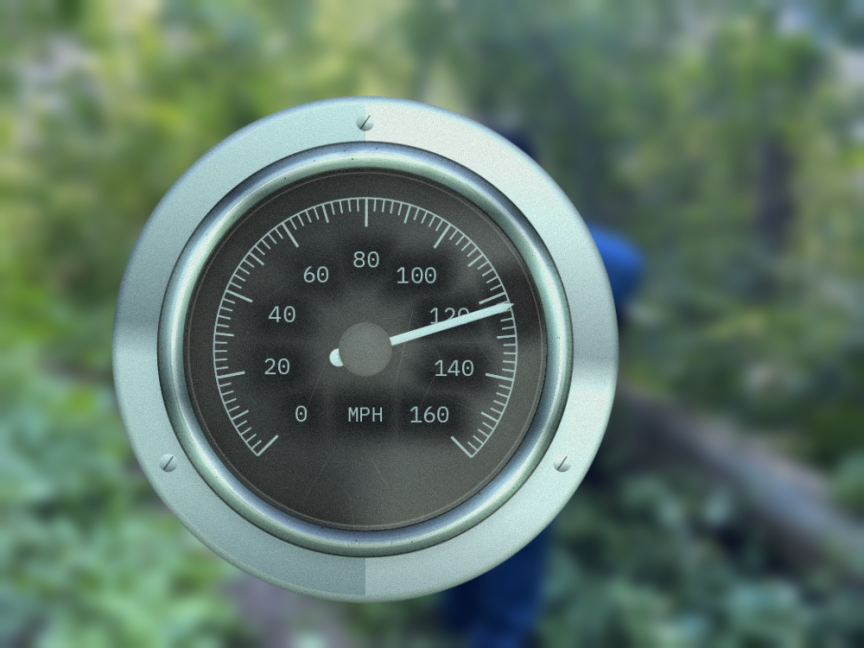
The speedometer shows **123** mph
